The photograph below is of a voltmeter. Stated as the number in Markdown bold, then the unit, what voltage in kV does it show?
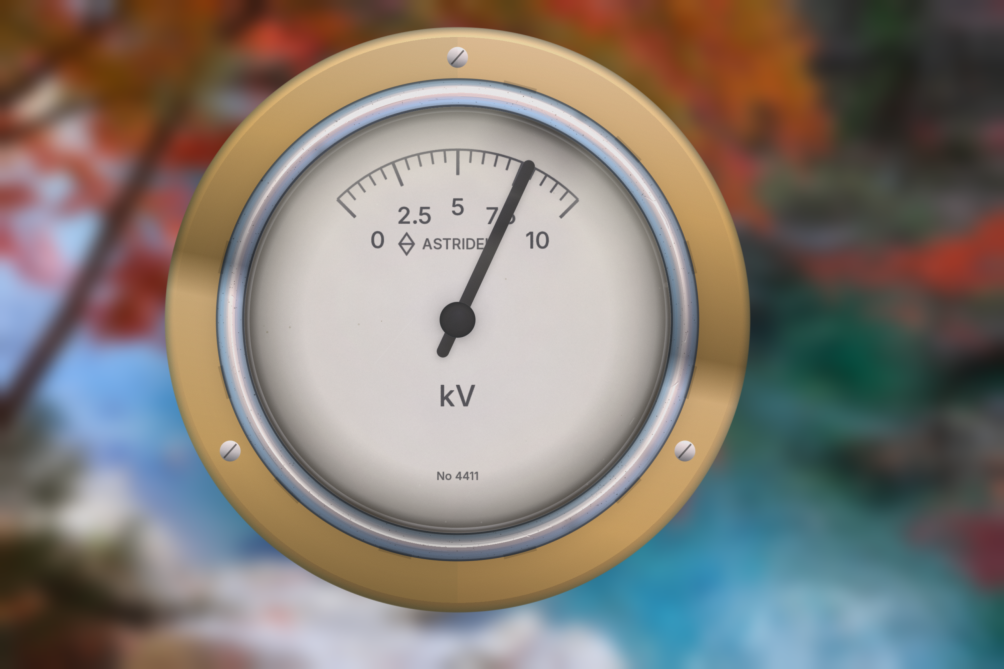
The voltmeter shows **7.75** kV
